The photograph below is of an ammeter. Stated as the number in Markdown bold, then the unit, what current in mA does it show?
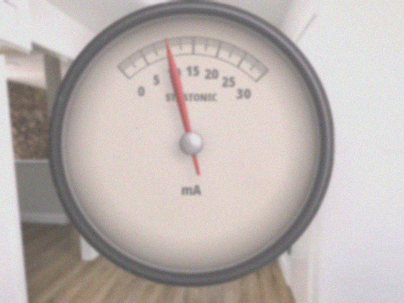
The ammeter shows **10** mA
